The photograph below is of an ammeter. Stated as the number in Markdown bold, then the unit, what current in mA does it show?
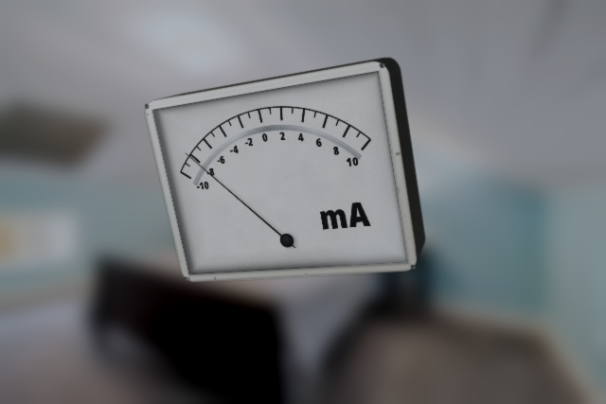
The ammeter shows **-8** mA
